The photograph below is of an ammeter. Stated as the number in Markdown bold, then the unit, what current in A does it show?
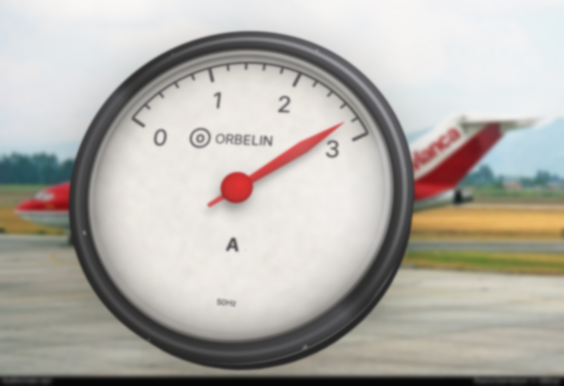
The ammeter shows **2.8** A
